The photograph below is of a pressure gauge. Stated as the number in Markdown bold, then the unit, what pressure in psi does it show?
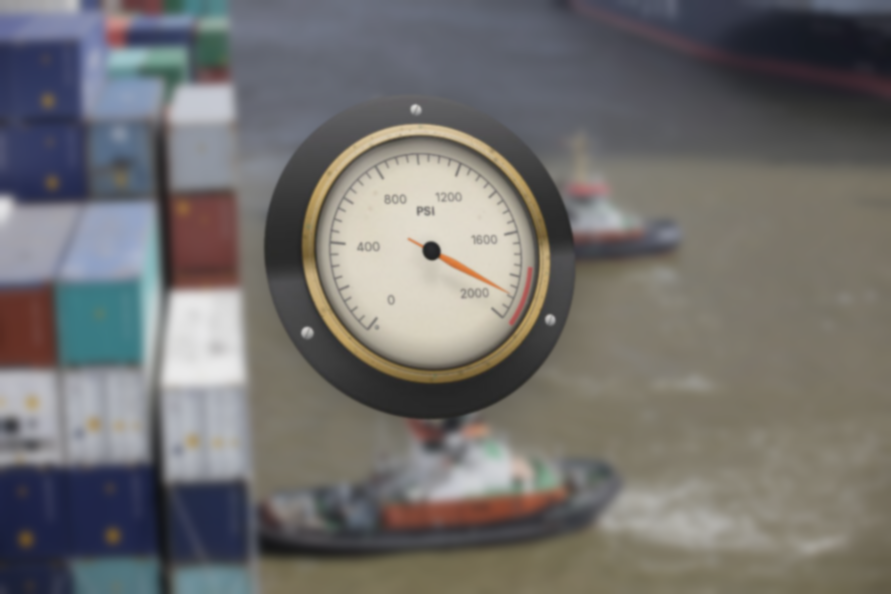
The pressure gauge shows **1900** psi
